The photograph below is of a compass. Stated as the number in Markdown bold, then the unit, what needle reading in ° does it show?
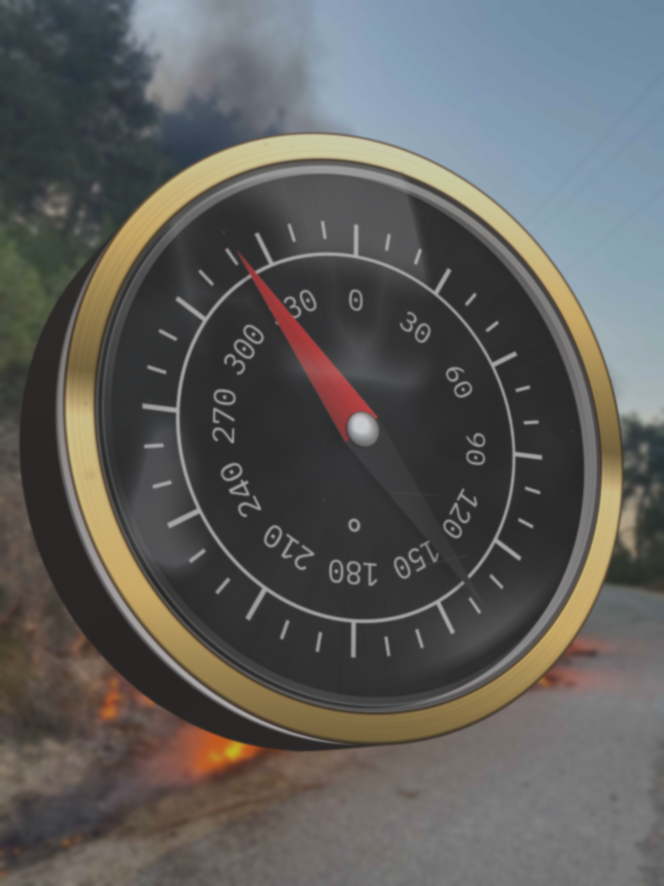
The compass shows **320** °
